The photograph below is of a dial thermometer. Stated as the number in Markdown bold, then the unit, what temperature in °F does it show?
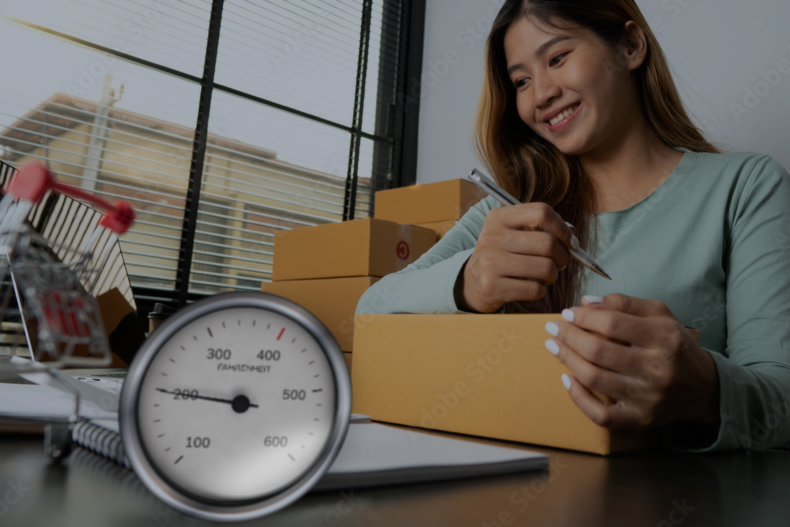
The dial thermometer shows **200** °F
